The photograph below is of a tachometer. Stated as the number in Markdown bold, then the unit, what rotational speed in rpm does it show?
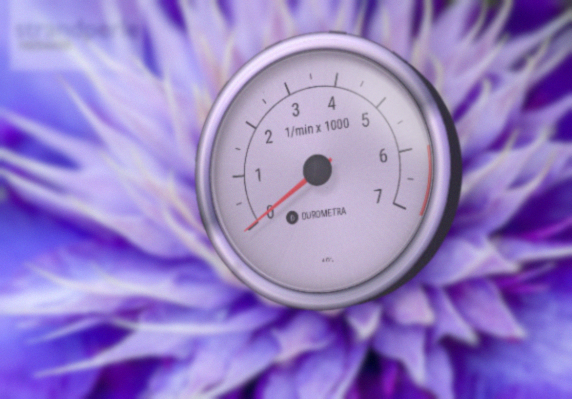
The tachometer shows **0** rpm
